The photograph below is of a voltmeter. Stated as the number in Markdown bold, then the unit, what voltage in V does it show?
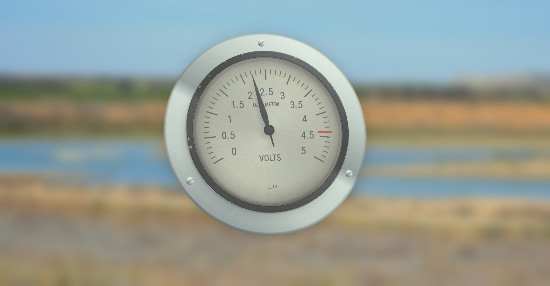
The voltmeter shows **2.2** V
